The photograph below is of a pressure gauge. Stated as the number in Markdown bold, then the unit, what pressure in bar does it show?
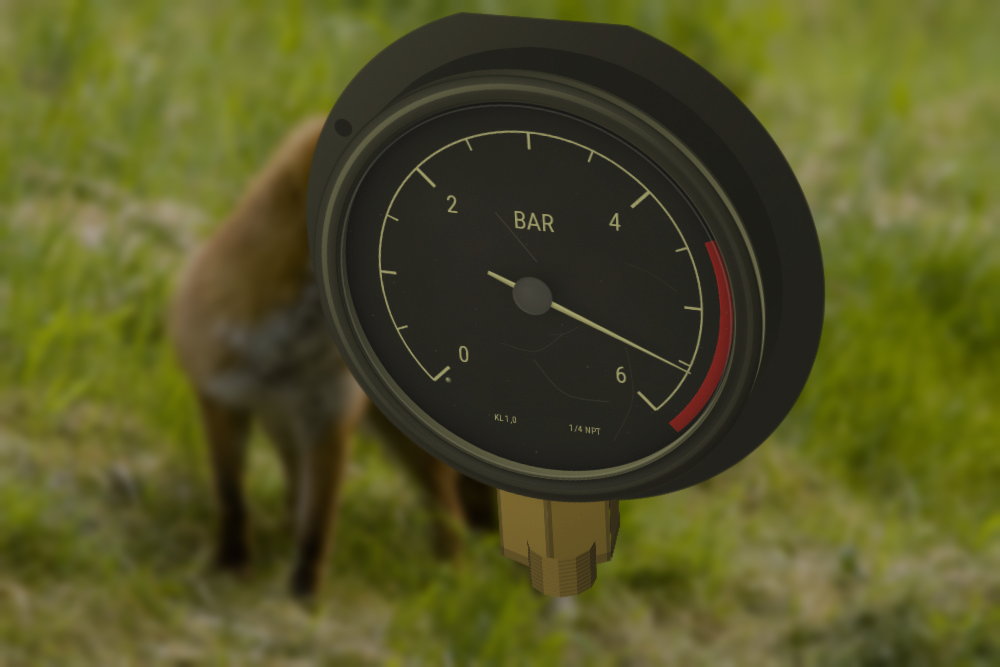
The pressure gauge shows **5.5** bar
